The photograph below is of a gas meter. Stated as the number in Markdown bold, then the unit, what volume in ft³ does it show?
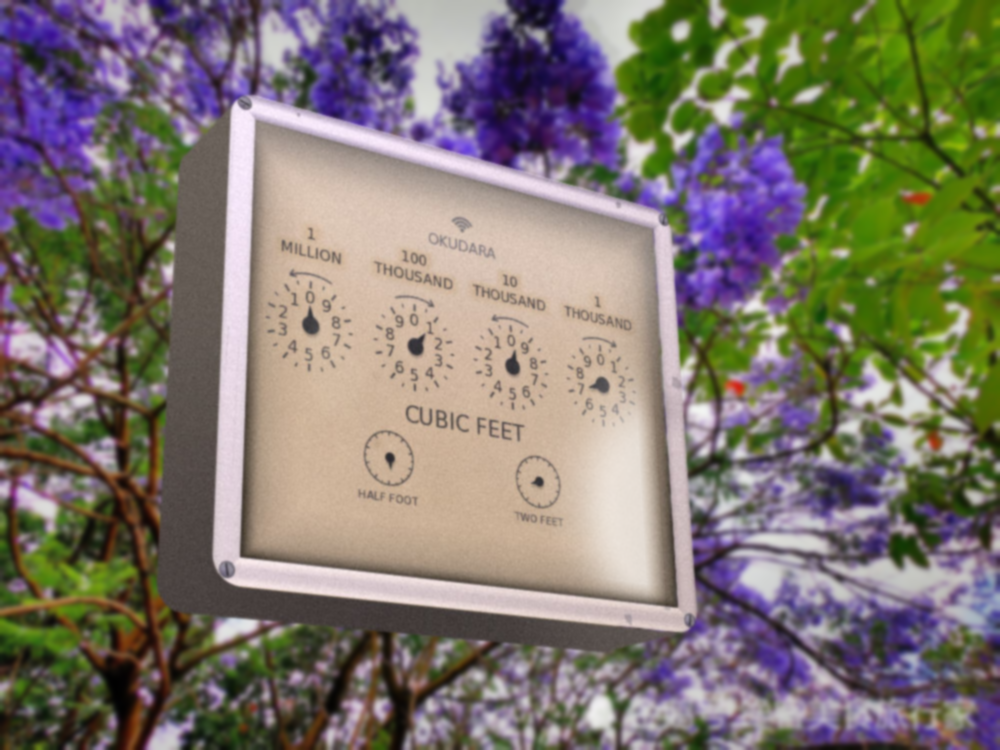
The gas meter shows **9700** ft³
